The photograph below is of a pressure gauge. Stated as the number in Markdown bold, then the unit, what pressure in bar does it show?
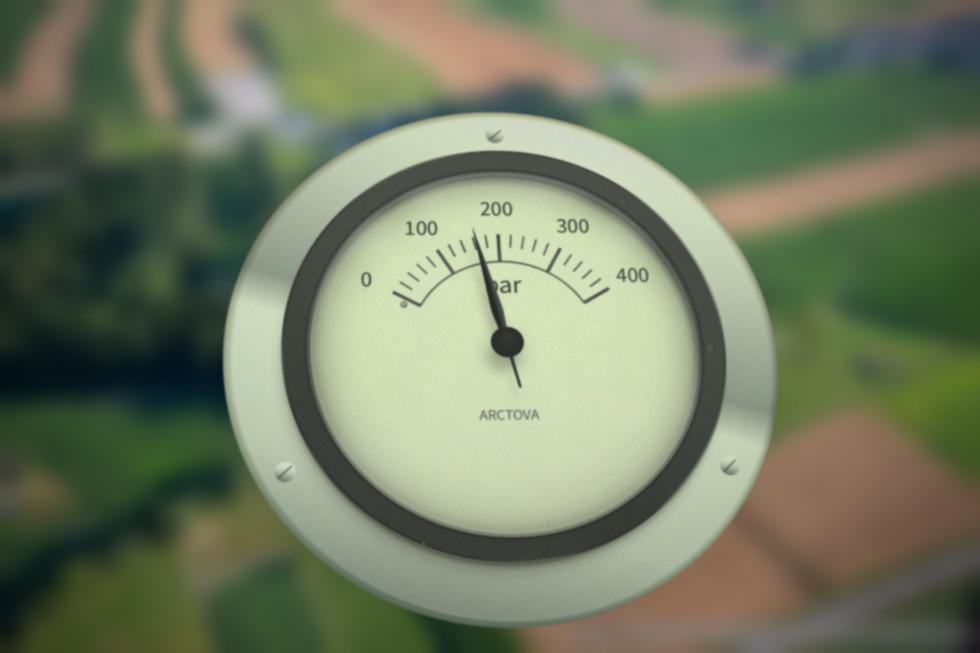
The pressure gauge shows **160** bar
